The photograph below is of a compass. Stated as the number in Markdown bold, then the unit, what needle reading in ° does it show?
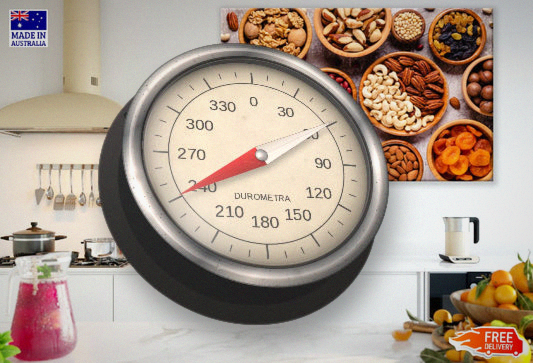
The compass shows **240** °
